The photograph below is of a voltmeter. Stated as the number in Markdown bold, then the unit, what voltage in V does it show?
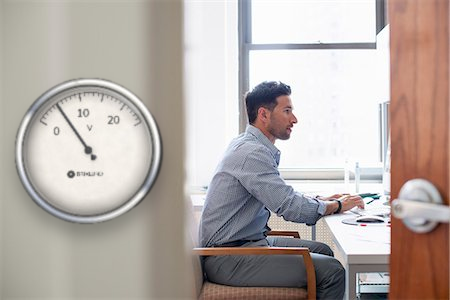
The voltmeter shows **5** V
